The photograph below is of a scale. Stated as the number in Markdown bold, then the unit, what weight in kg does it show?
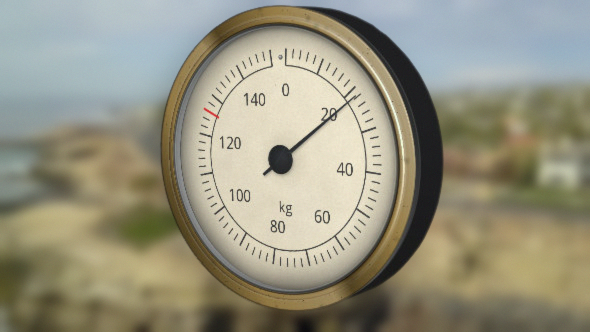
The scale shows **22** kg
